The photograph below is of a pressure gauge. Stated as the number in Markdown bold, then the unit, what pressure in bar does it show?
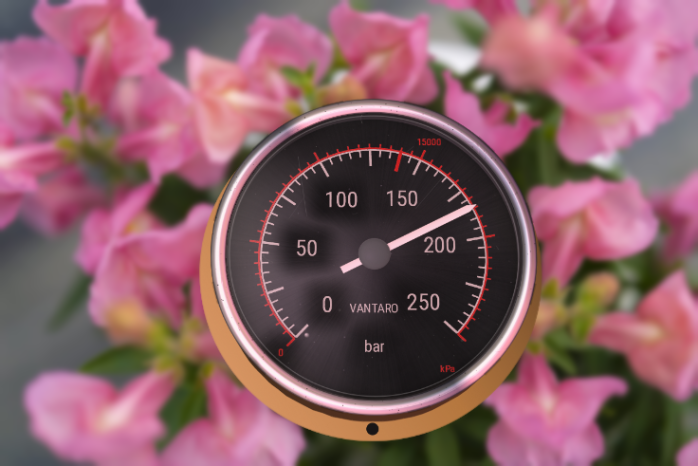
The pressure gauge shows **185** bar
